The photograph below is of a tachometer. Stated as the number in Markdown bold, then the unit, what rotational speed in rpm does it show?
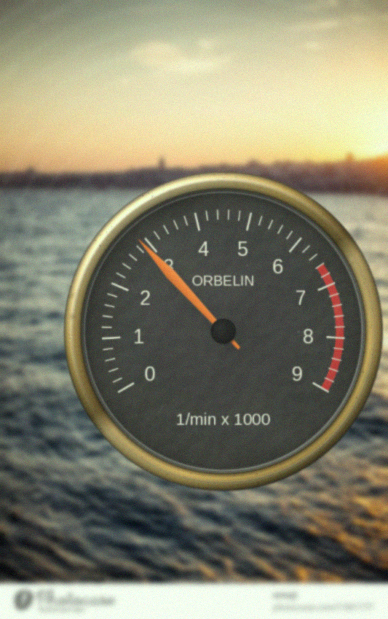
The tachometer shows **2900** rpm
